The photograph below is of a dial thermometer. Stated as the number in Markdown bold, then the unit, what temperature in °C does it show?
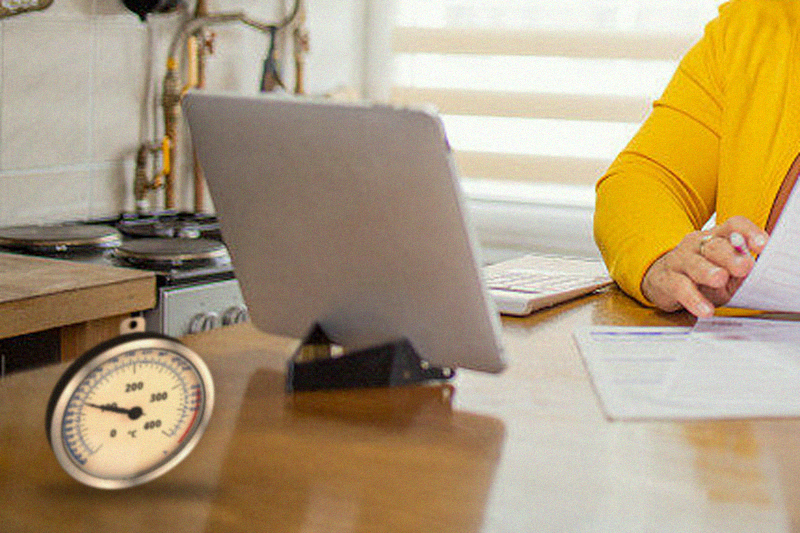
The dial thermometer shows **100** °C
